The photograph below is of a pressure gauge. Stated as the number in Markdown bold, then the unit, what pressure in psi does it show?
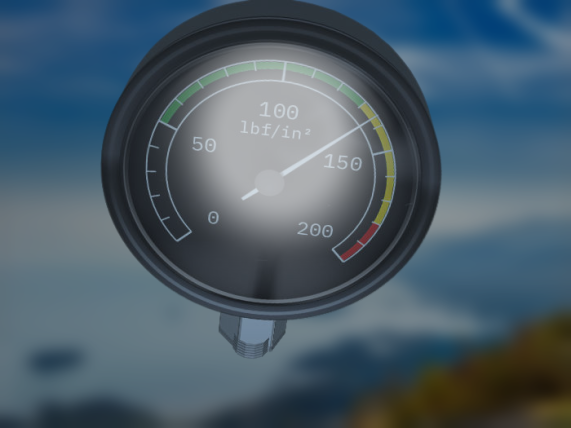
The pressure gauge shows **135** psi
